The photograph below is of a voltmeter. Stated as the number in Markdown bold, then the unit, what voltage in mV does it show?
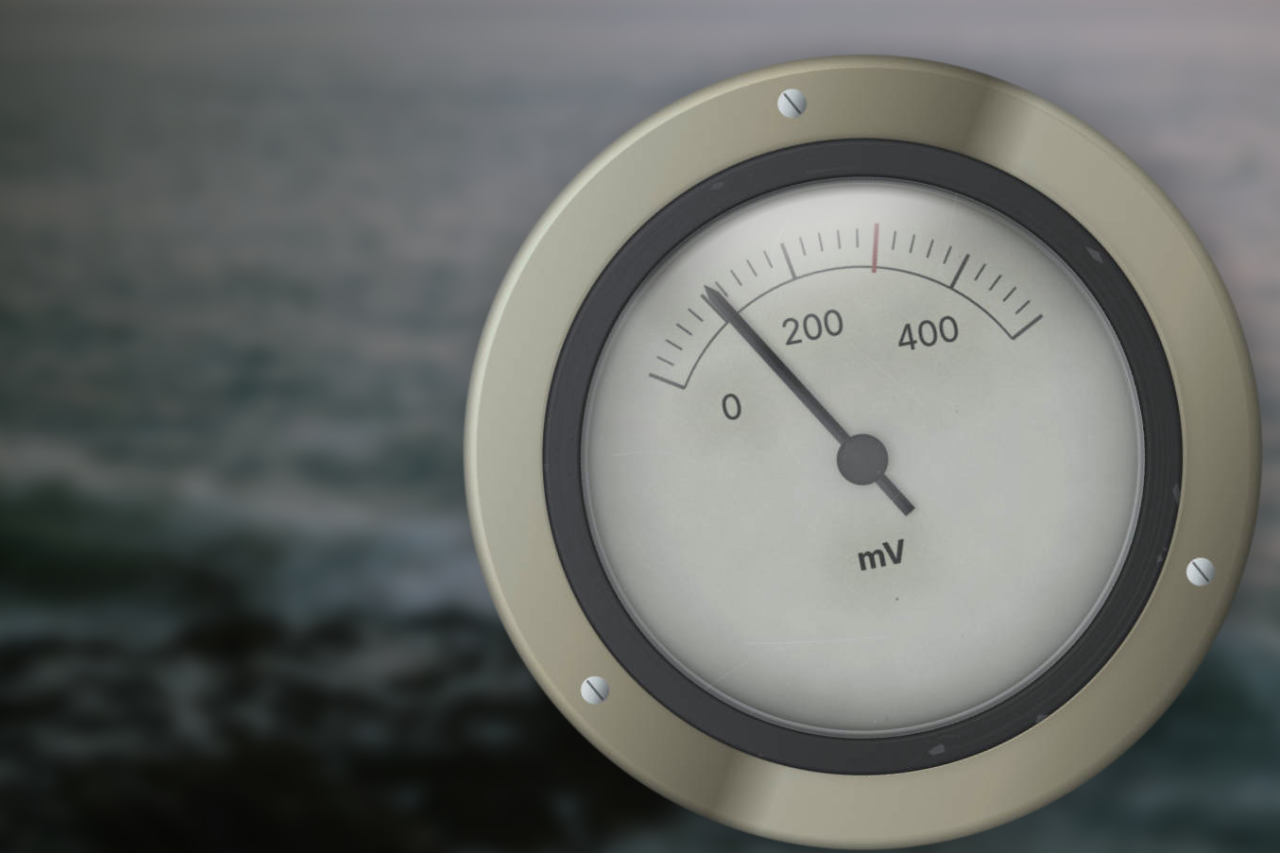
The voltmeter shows **110** mV
